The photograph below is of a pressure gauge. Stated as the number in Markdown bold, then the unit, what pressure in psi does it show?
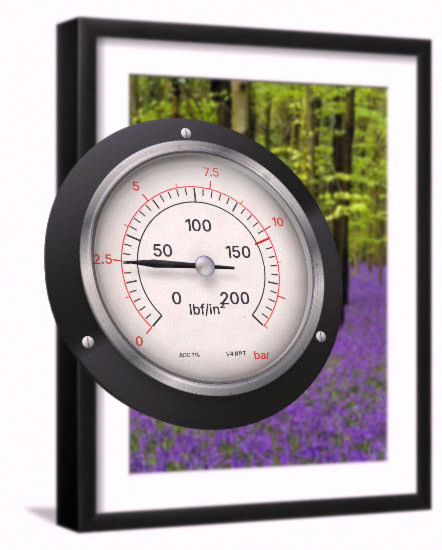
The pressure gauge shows **35** psi
